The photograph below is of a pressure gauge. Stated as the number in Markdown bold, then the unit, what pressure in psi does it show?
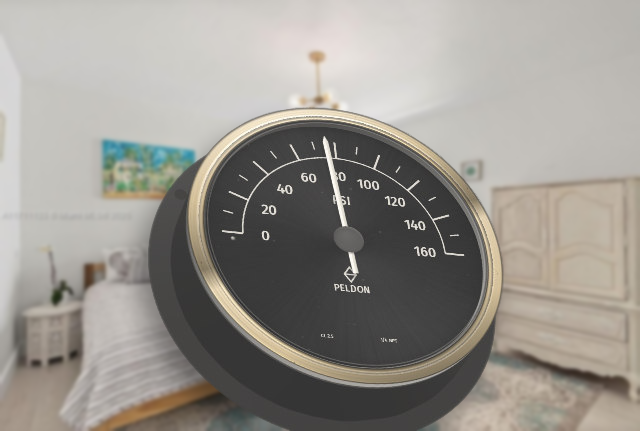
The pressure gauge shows **75** psi
